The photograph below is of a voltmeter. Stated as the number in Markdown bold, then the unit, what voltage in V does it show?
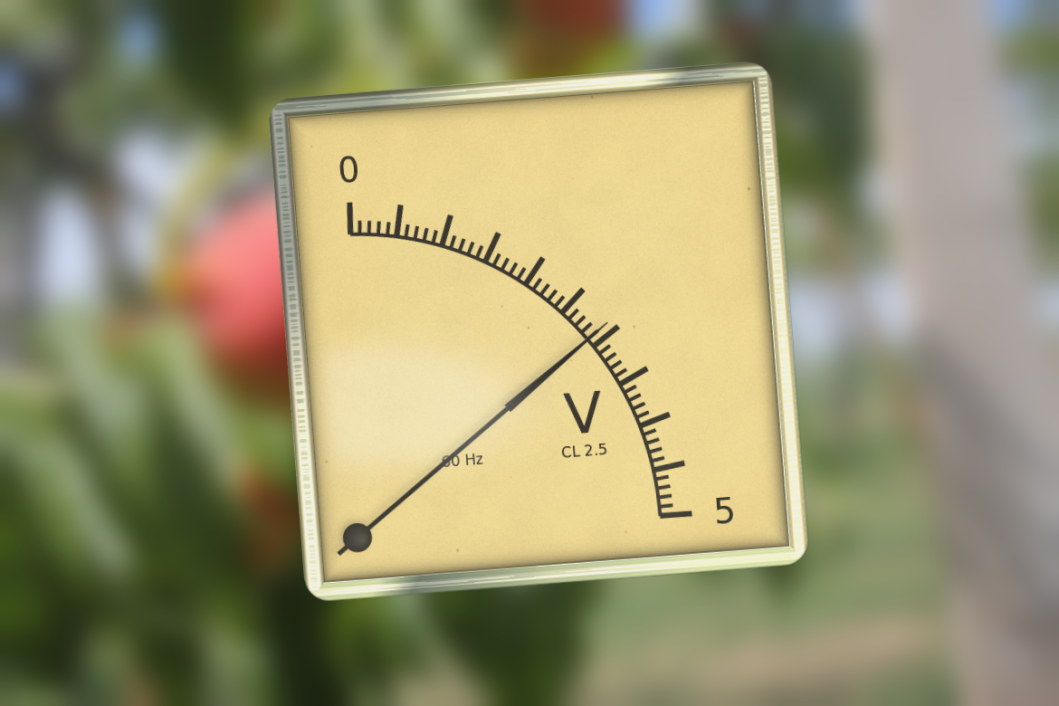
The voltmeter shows **2.9** V
